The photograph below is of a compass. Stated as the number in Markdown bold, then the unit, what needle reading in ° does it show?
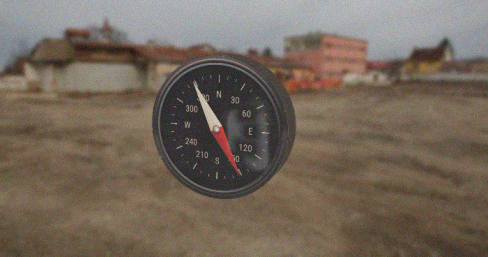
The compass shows **150** °
